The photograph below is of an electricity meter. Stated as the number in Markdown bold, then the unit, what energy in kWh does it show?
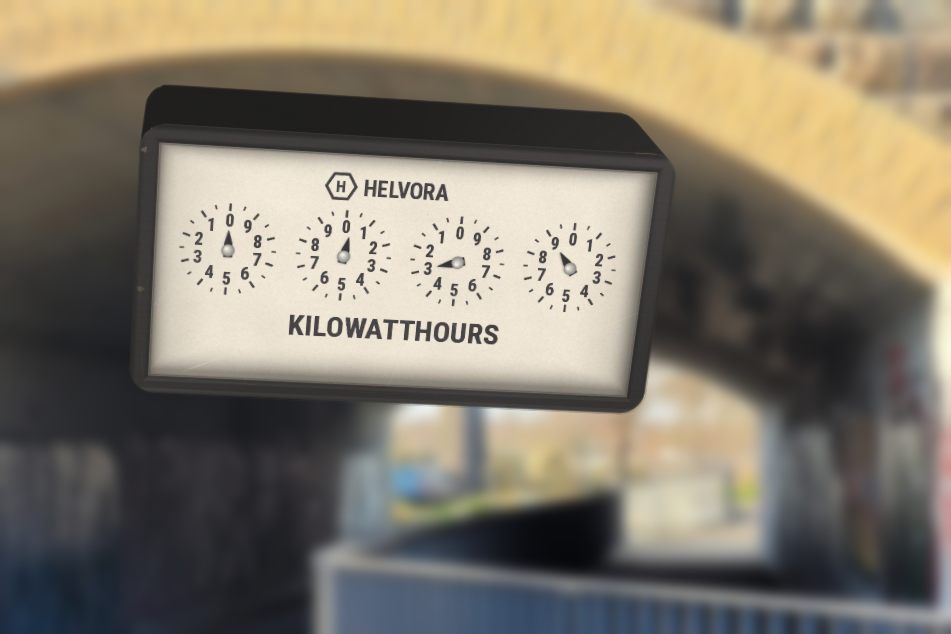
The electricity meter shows **29** kWh
